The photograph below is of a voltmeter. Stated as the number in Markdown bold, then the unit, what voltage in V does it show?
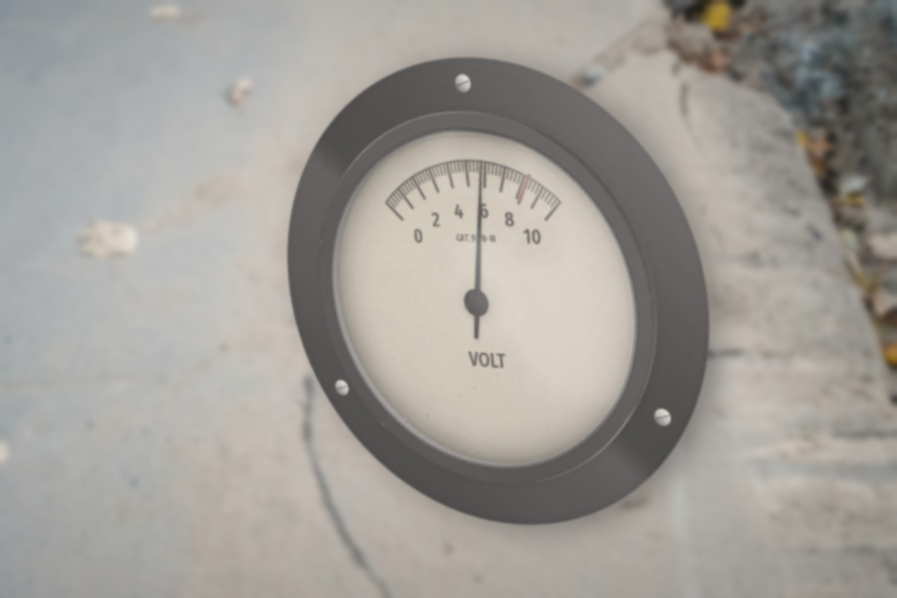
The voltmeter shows **6** V
